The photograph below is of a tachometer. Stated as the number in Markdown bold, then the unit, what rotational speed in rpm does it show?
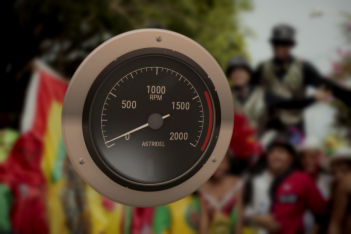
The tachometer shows **50** rpm
